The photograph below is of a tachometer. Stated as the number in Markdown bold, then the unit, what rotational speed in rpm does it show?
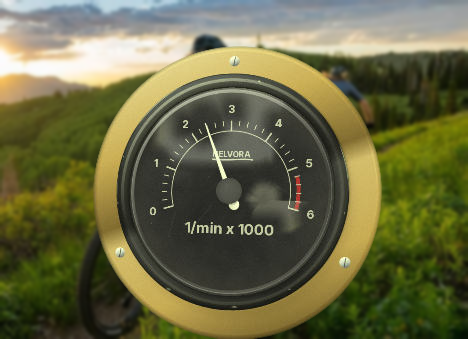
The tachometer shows **2400** rpm
